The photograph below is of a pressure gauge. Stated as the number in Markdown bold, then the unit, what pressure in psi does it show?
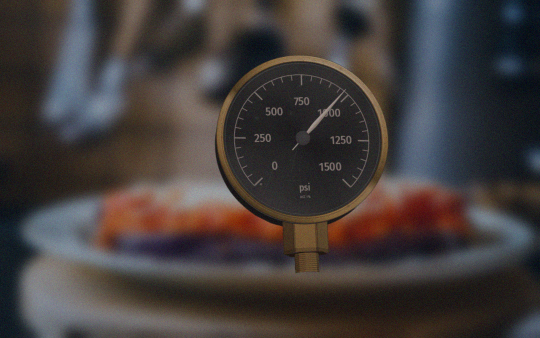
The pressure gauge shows **975** psi
